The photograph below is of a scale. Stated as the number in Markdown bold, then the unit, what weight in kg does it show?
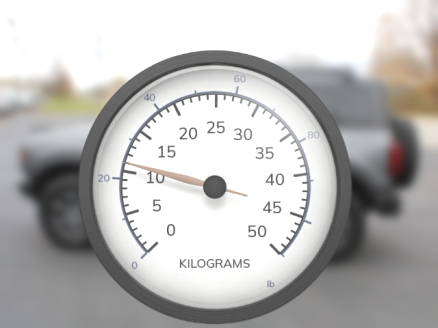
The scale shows **11** kg
